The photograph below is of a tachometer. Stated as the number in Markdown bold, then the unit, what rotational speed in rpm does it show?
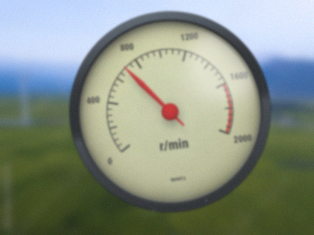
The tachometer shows **700** rpm
